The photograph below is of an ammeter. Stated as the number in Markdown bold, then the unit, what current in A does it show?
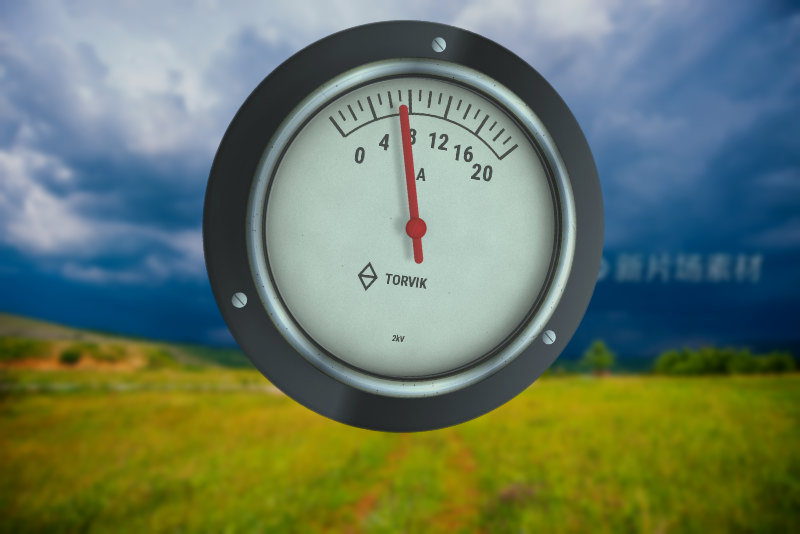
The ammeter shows **7** A
